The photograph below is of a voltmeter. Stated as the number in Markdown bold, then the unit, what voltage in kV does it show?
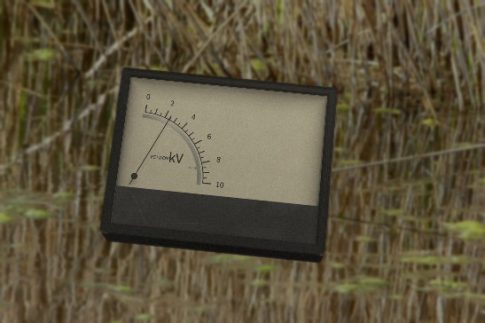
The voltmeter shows **2.5** kV
